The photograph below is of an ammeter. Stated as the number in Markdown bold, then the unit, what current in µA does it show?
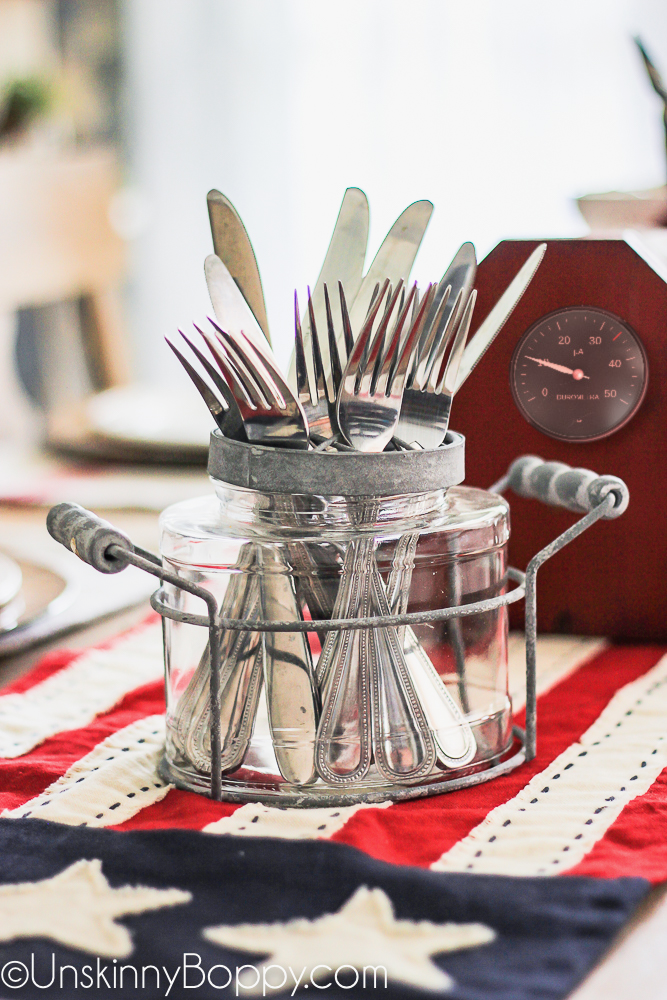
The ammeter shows **10** µA
